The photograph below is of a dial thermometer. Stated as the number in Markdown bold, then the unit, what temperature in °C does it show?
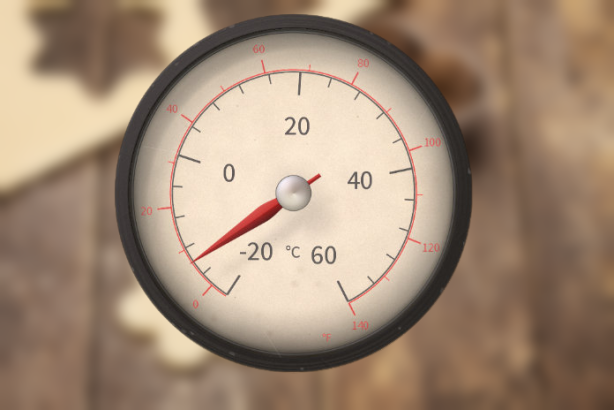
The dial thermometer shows **-14** °C
